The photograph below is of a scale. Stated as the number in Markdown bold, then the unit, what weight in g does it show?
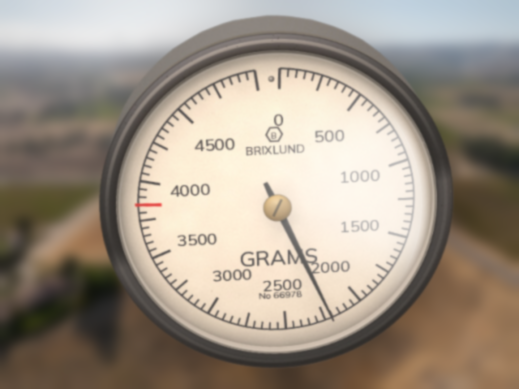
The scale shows **2200** g
